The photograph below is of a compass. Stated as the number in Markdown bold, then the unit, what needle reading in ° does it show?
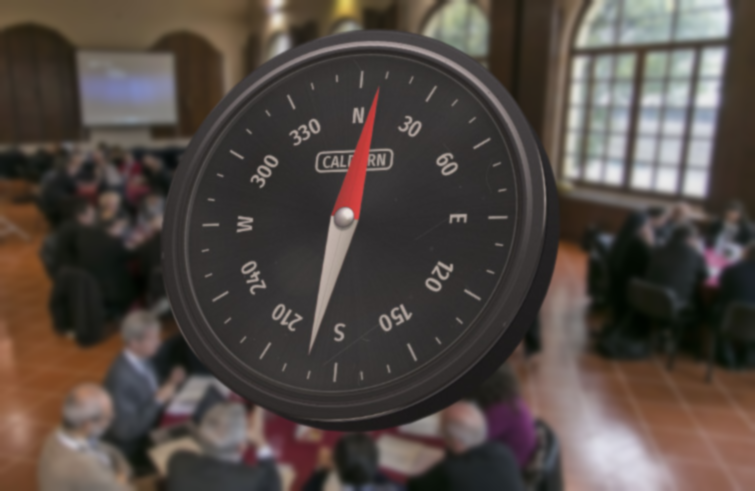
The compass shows **10** °
